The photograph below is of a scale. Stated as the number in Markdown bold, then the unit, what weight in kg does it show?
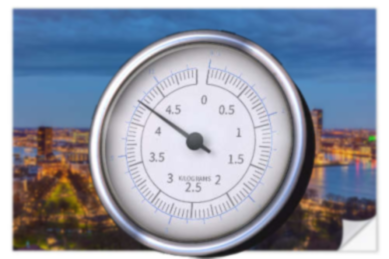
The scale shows **4.25** kg
